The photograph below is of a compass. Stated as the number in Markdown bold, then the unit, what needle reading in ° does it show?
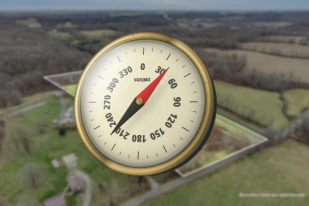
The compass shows **40** °
